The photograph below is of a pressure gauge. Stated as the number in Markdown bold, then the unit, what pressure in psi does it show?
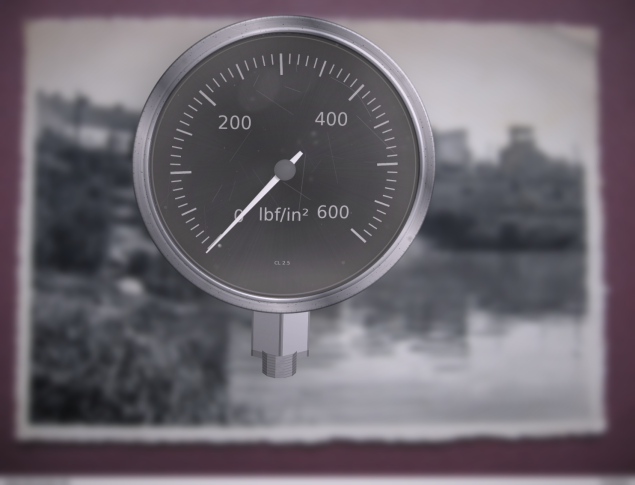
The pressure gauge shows **0** psi
